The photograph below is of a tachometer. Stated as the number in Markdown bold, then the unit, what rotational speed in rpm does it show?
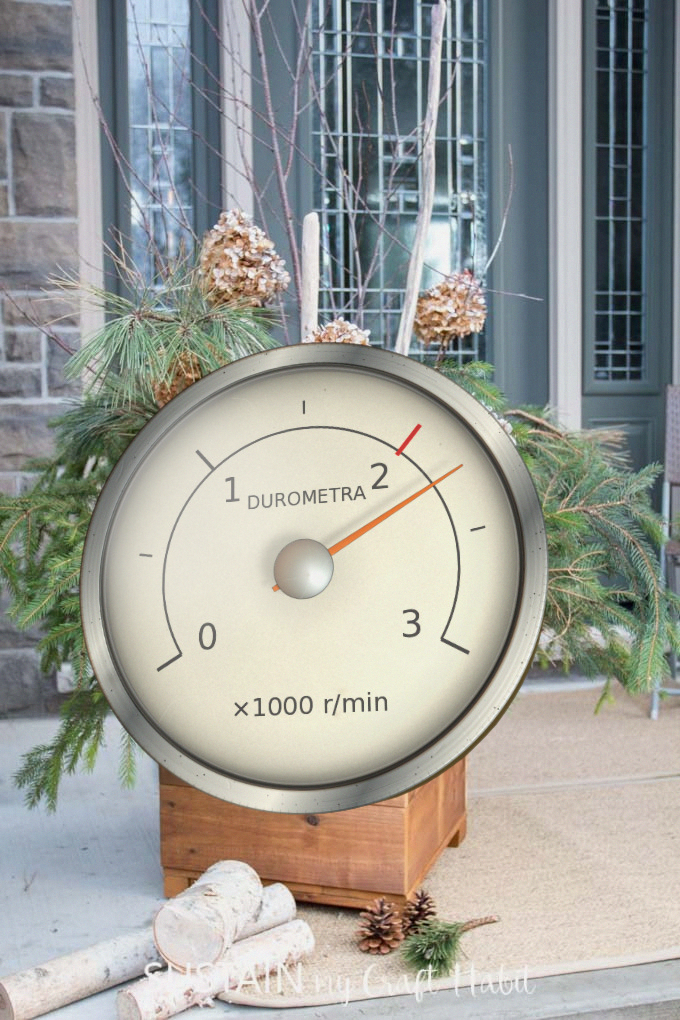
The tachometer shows **2250** rpm
